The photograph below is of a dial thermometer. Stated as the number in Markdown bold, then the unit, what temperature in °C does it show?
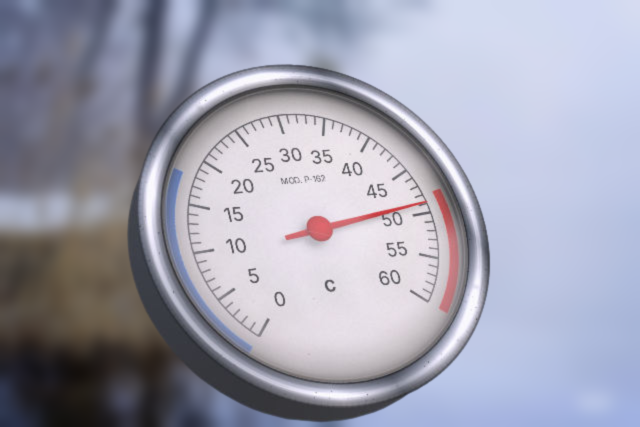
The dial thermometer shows **49** °C
